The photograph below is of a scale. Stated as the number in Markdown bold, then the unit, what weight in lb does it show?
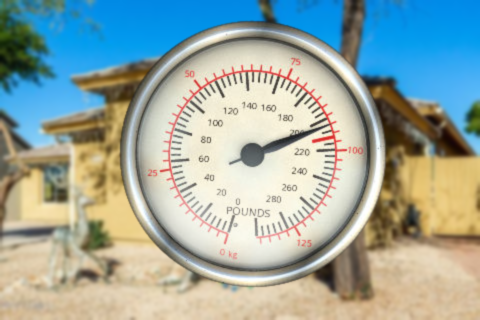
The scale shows **204** lb
